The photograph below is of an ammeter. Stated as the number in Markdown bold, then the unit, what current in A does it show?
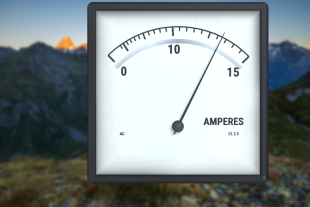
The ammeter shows **13.25** A
